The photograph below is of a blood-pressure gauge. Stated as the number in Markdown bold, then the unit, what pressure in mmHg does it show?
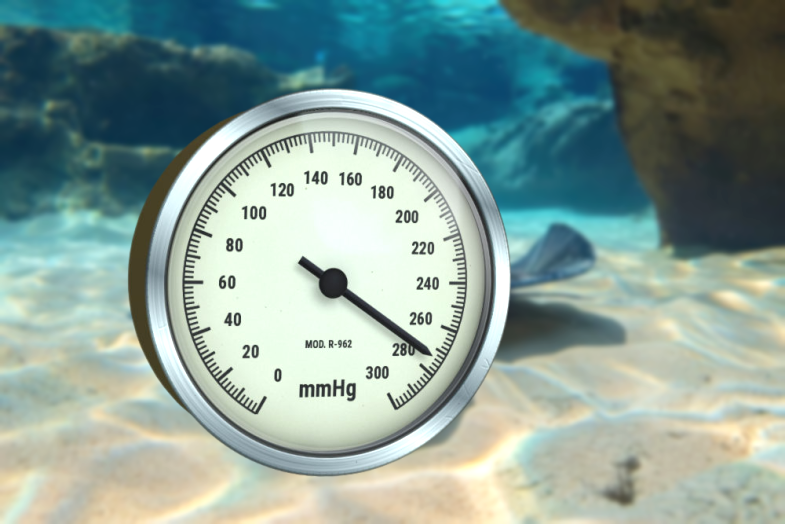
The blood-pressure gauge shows **274** mmHg
